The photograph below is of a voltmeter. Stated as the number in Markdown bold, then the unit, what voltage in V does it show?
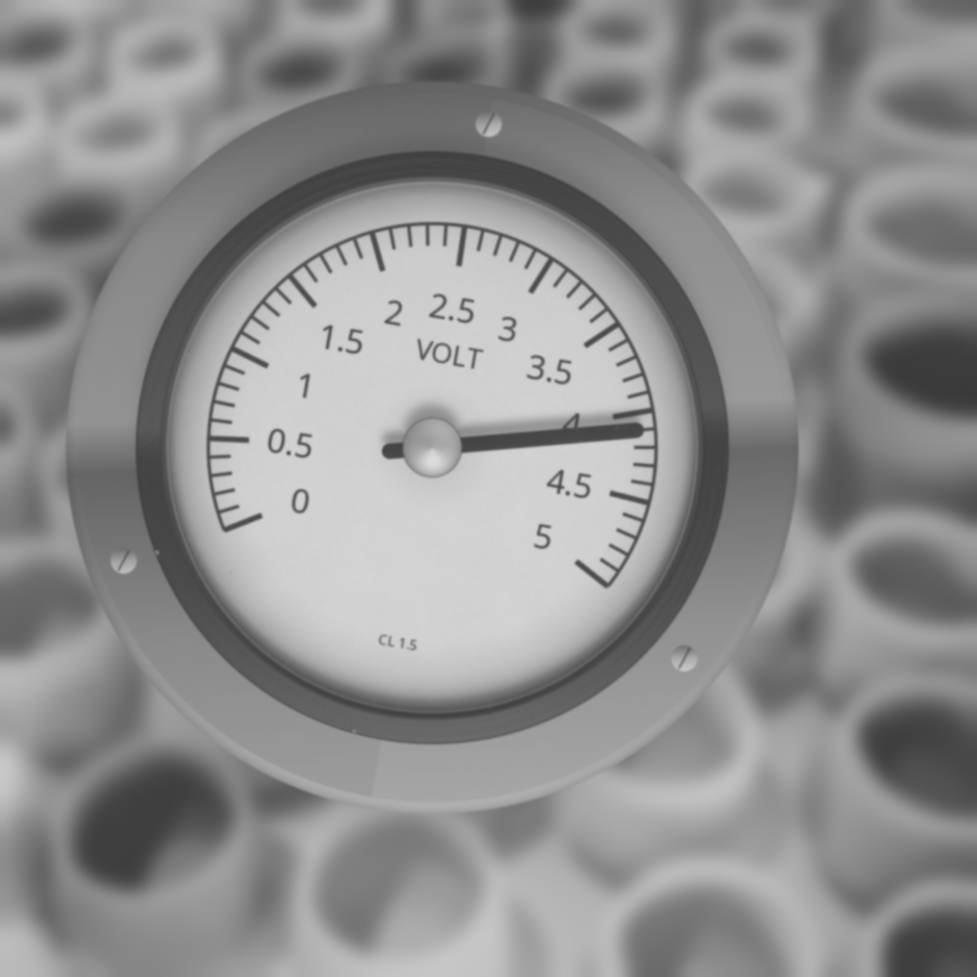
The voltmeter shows **4.1** V
